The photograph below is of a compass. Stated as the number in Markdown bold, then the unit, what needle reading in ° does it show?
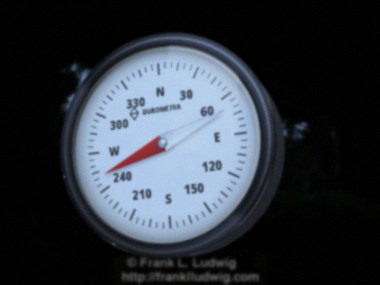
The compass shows **250** °
